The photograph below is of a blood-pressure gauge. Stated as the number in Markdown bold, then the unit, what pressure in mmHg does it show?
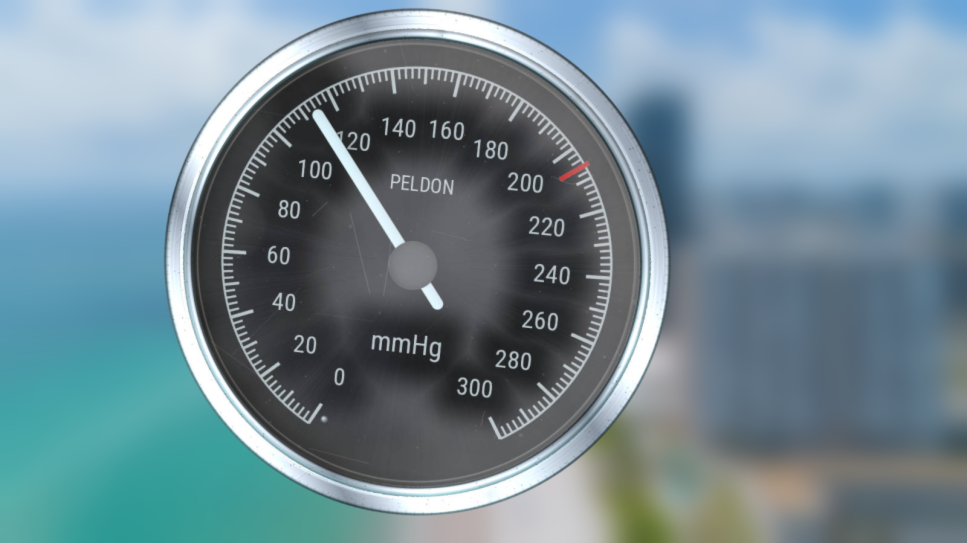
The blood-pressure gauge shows **114** mmHg
